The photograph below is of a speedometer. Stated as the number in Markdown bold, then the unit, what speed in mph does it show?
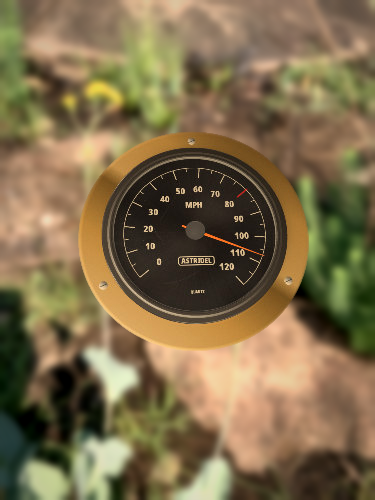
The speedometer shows **107.5** mph
